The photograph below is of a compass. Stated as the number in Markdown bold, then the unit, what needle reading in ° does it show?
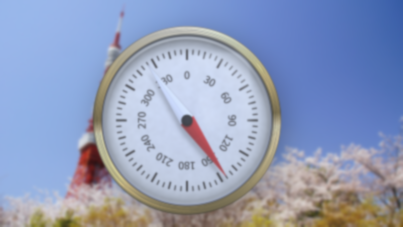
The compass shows **145** °
